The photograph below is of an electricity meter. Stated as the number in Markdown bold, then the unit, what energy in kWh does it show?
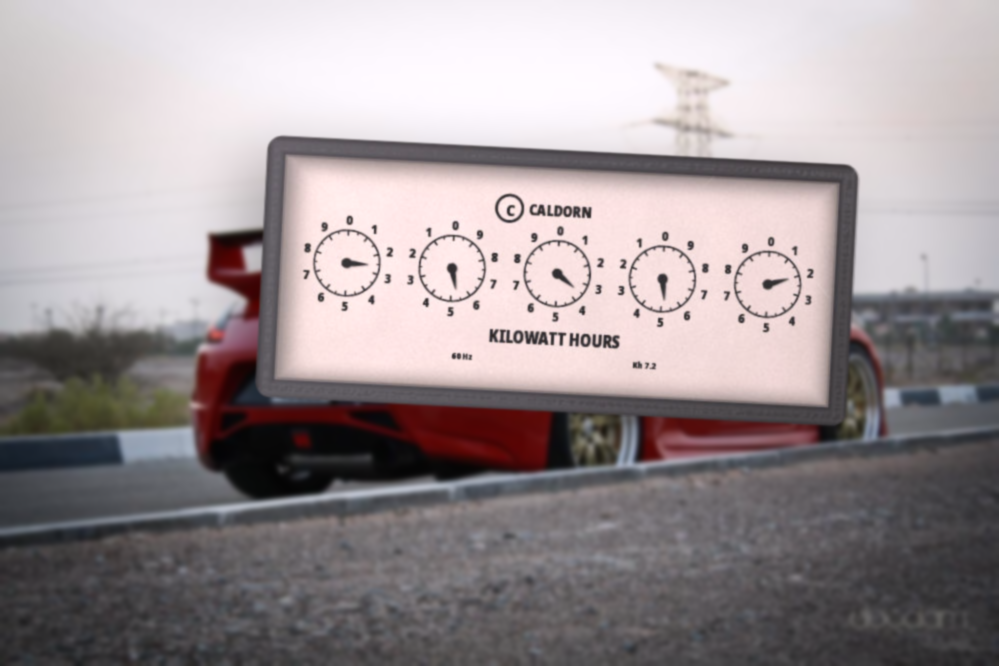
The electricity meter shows **25352** kWh
